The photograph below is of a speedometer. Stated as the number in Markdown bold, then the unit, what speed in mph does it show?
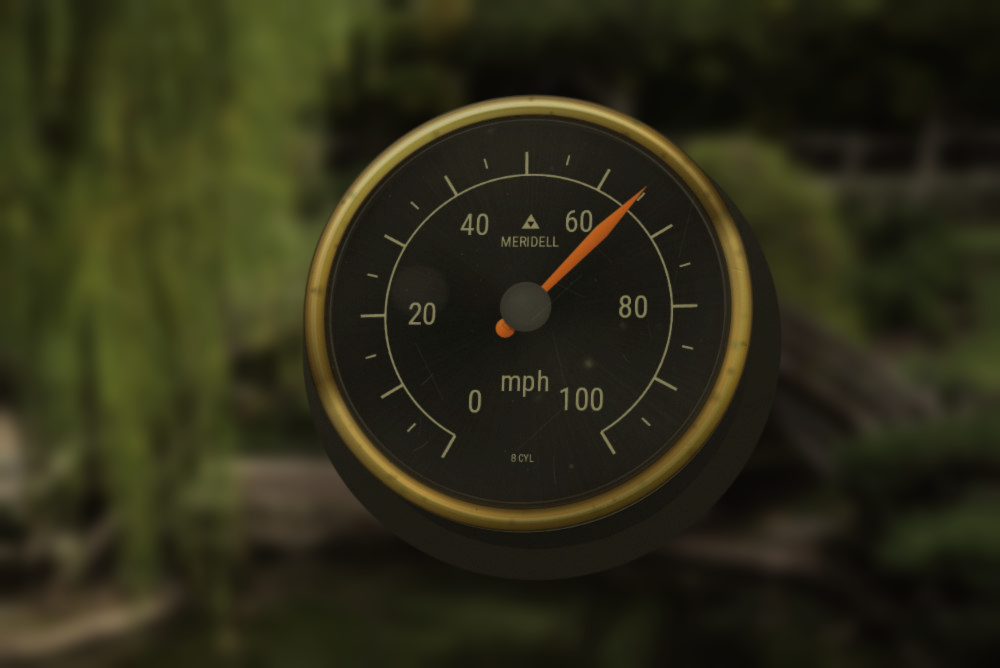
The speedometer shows **65** mph
